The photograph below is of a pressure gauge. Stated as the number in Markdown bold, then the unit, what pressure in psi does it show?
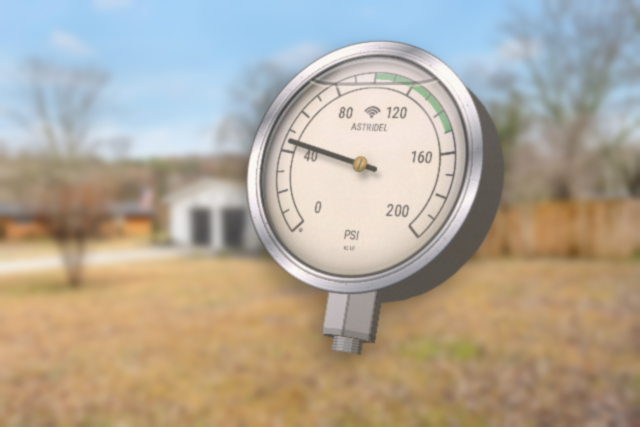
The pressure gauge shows **45** psi
